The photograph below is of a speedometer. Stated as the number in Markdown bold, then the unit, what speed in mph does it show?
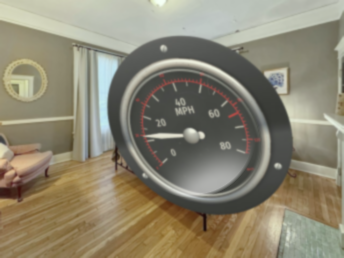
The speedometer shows **12.5** mph
